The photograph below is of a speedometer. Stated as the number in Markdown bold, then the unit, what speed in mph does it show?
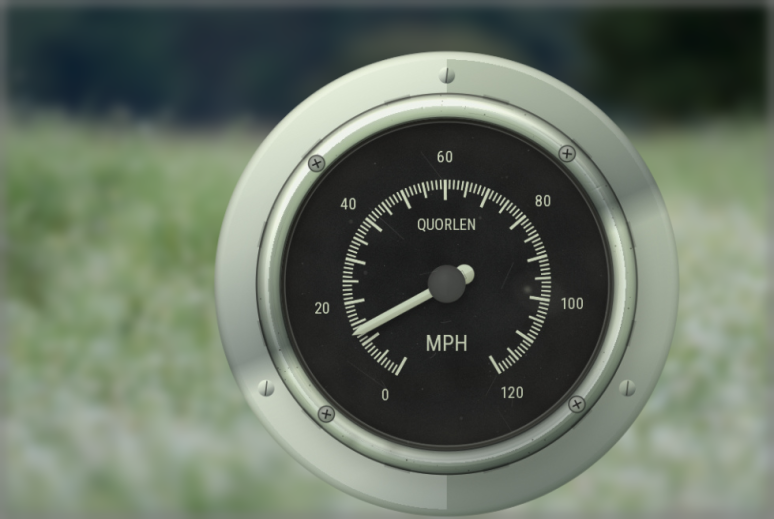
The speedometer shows **13** mph
